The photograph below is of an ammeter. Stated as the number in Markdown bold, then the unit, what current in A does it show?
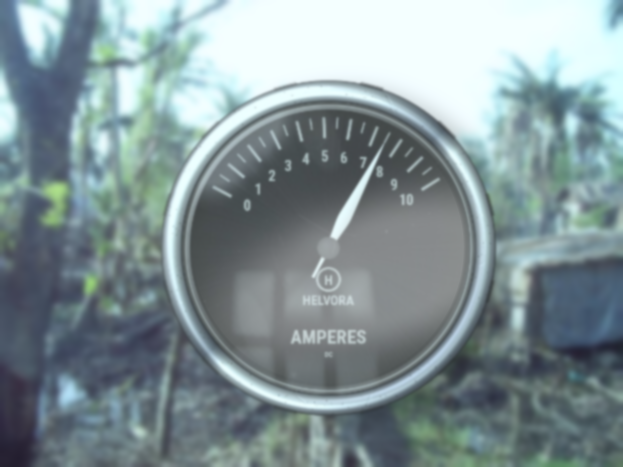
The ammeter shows **7.5** A
